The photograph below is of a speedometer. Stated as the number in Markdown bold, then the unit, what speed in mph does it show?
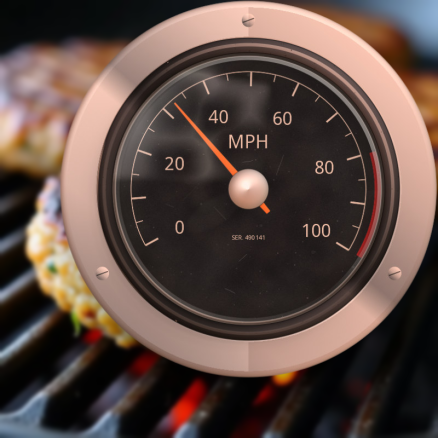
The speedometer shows **32.5** mph
